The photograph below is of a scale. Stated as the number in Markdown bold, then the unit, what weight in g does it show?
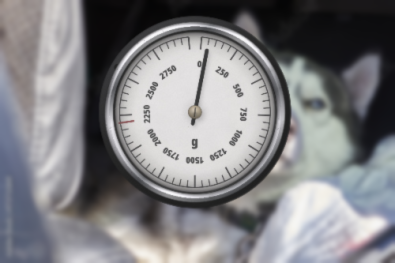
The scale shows **50** g
